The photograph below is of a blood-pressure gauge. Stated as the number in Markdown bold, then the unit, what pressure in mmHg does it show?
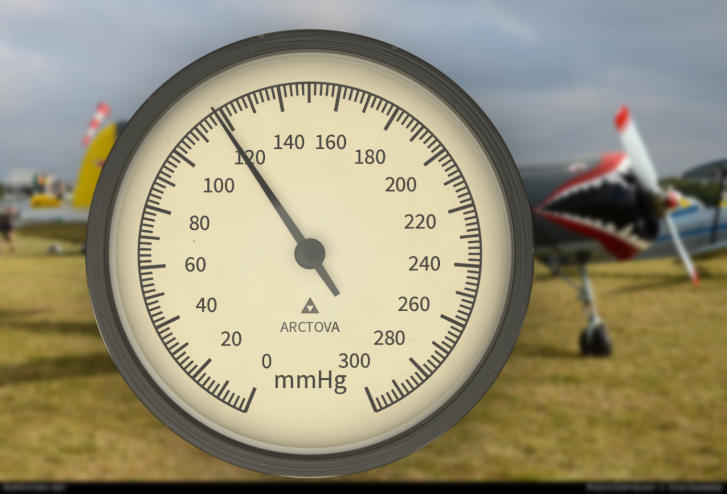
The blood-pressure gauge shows **118** mmHg
